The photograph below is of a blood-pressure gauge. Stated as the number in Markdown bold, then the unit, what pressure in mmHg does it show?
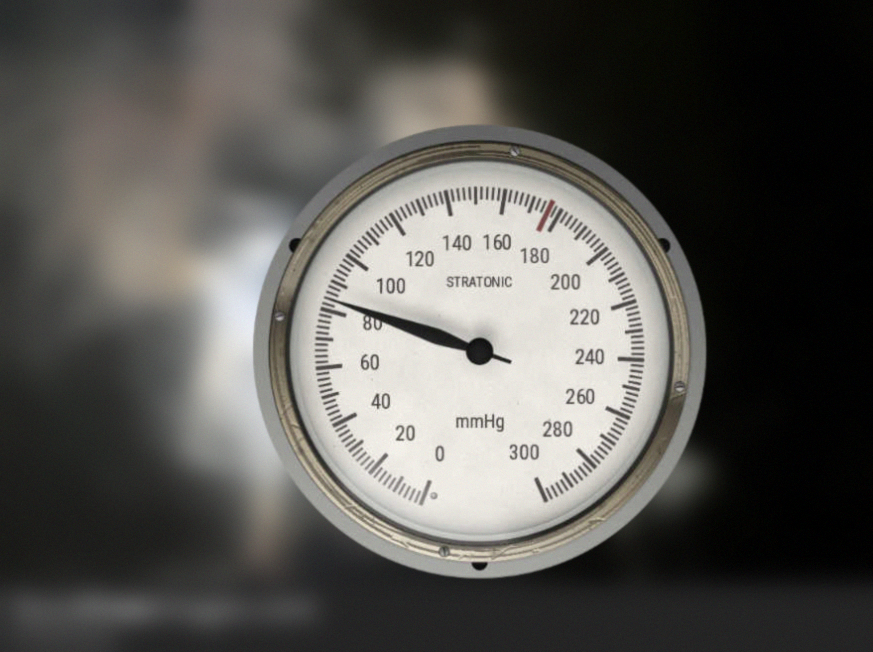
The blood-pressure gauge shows **84** mmHg
